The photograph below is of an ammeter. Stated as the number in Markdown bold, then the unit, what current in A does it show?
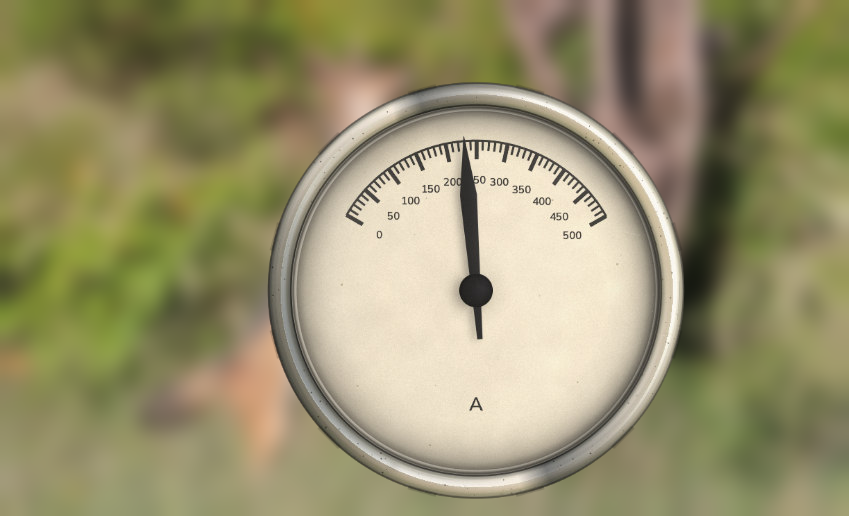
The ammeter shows **230** A
